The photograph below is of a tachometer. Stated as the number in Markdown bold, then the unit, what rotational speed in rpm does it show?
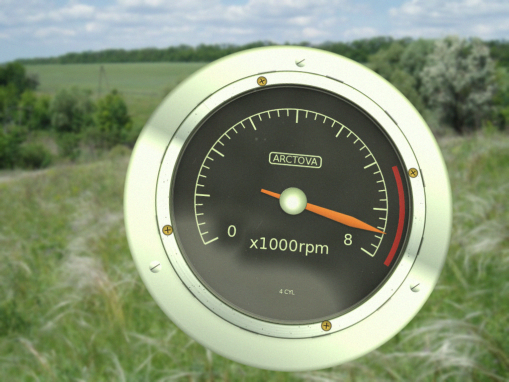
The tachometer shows **7500** rpm
